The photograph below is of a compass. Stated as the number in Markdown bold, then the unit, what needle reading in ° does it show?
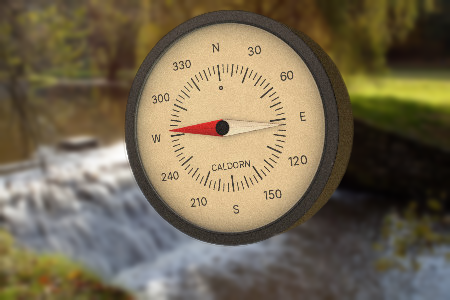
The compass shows **275** °
